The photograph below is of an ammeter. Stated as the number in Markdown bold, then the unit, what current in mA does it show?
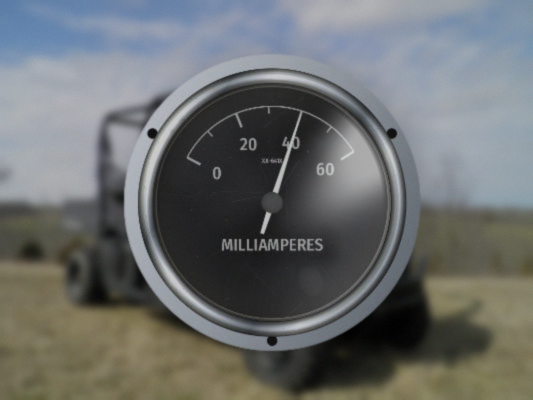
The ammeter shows **40** mA
